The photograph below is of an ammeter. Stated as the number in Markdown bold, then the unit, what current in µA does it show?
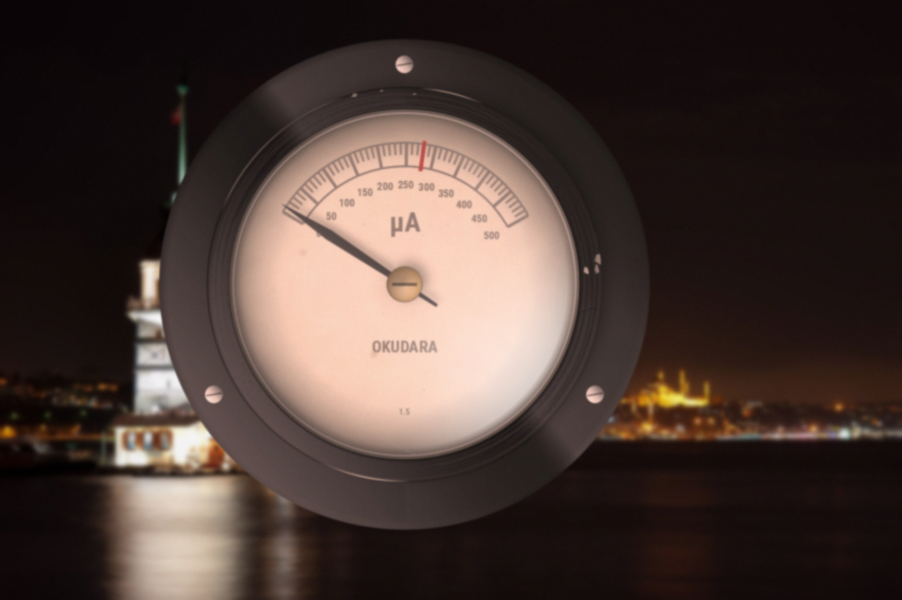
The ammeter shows **10** µA
